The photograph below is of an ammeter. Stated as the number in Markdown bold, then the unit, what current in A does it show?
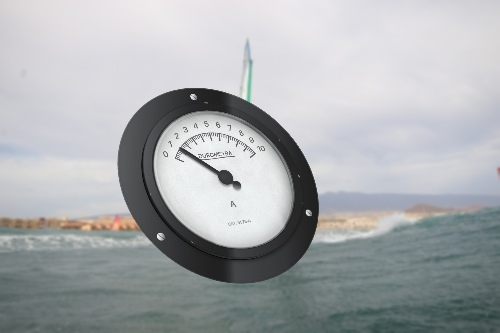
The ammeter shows **1** A
